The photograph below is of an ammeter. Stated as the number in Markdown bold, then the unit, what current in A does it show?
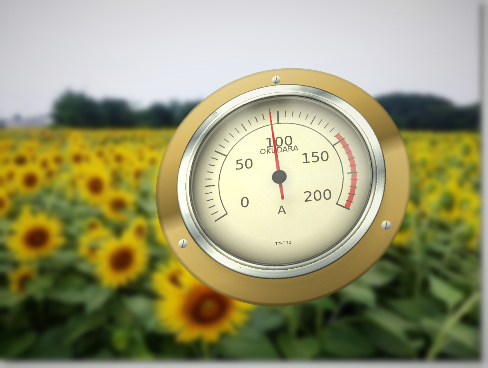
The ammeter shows **95** A
